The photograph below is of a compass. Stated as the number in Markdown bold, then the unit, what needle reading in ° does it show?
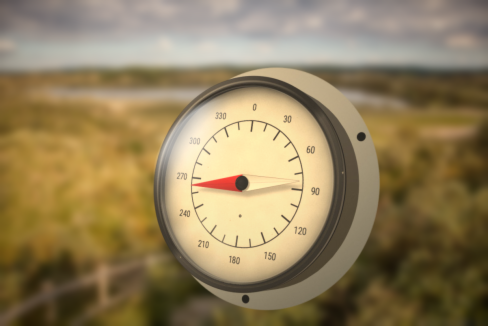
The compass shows **262.5** °
